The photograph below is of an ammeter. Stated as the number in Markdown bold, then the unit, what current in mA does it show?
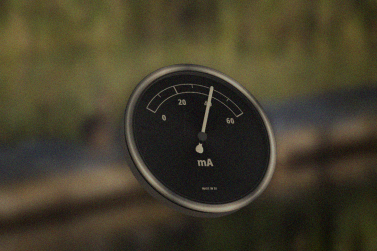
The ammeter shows **40** mA
